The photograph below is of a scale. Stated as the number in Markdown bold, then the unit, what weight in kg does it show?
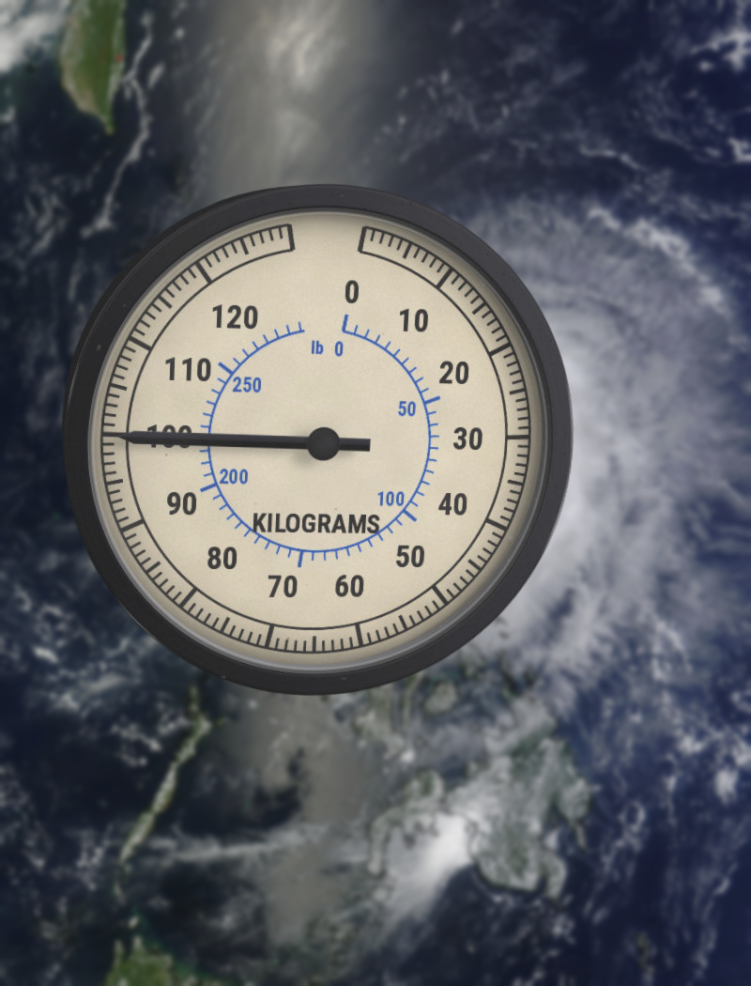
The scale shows **100** kg
